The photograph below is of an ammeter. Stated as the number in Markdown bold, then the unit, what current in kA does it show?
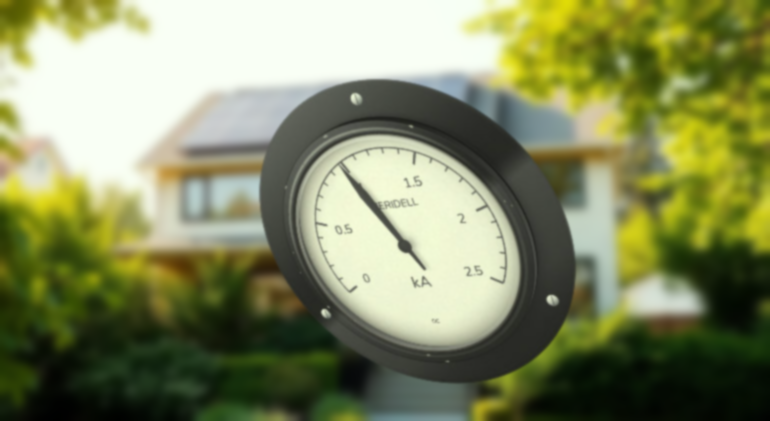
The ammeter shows **1** kA
